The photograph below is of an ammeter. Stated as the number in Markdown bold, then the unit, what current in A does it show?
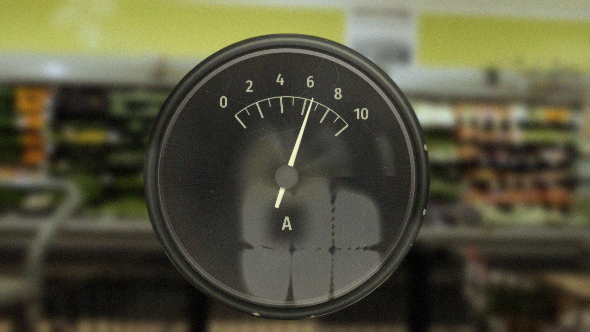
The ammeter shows **6.5** A
